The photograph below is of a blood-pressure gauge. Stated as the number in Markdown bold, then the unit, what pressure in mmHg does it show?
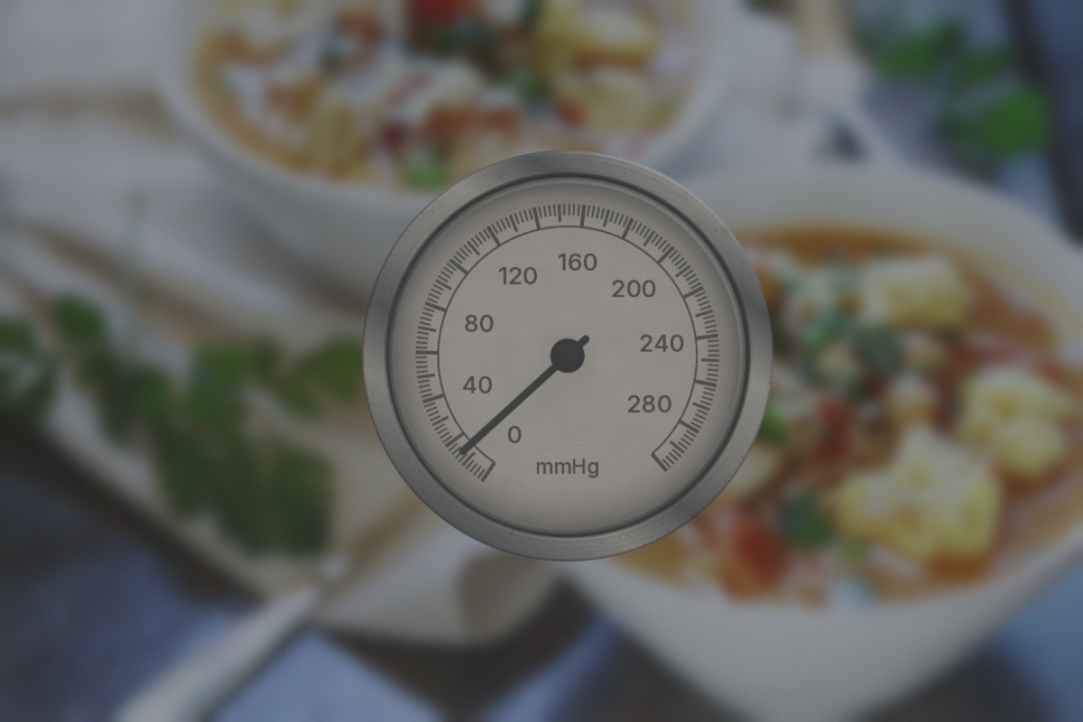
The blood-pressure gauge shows **14** mmHg
